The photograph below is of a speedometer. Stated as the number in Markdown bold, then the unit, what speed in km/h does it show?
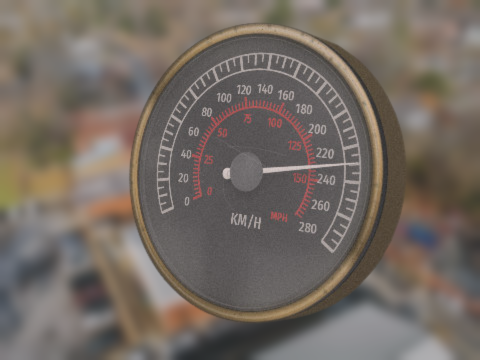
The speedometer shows **230** km/h
